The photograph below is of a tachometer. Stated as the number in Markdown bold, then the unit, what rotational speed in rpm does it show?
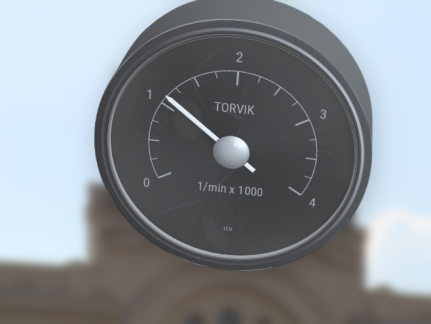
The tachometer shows **1125** rpm
